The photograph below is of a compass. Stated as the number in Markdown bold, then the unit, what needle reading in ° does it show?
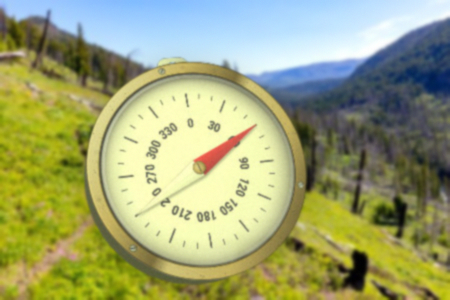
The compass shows **60** °
